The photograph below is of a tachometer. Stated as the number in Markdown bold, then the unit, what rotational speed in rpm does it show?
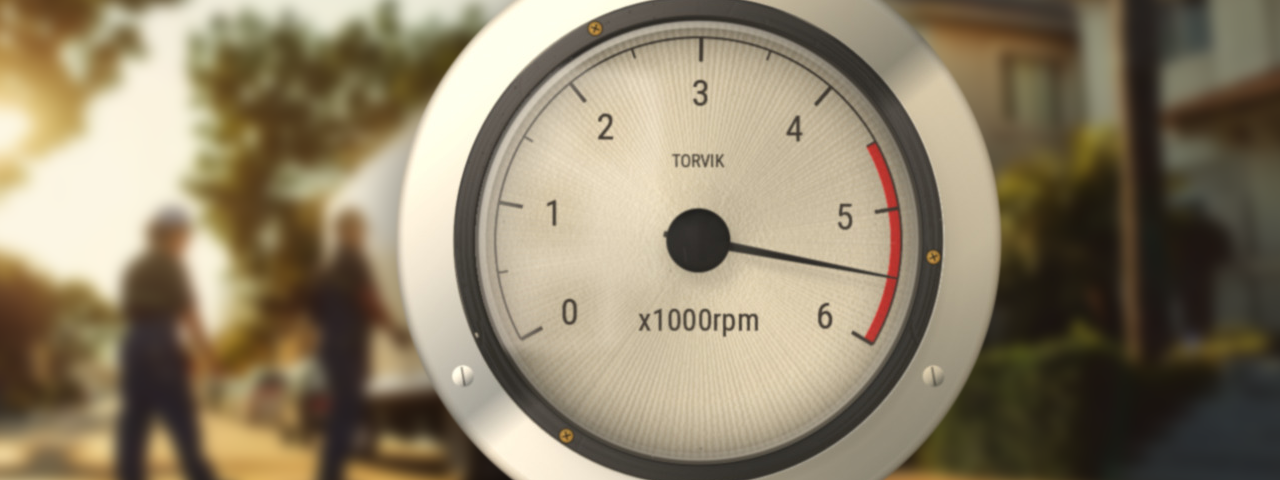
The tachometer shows **5500** rpm
